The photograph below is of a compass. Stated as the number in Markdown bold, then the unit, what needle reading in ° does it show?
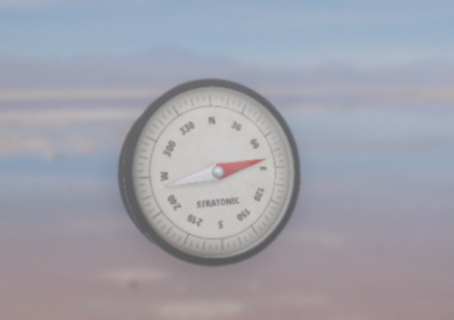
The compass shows **80** °
